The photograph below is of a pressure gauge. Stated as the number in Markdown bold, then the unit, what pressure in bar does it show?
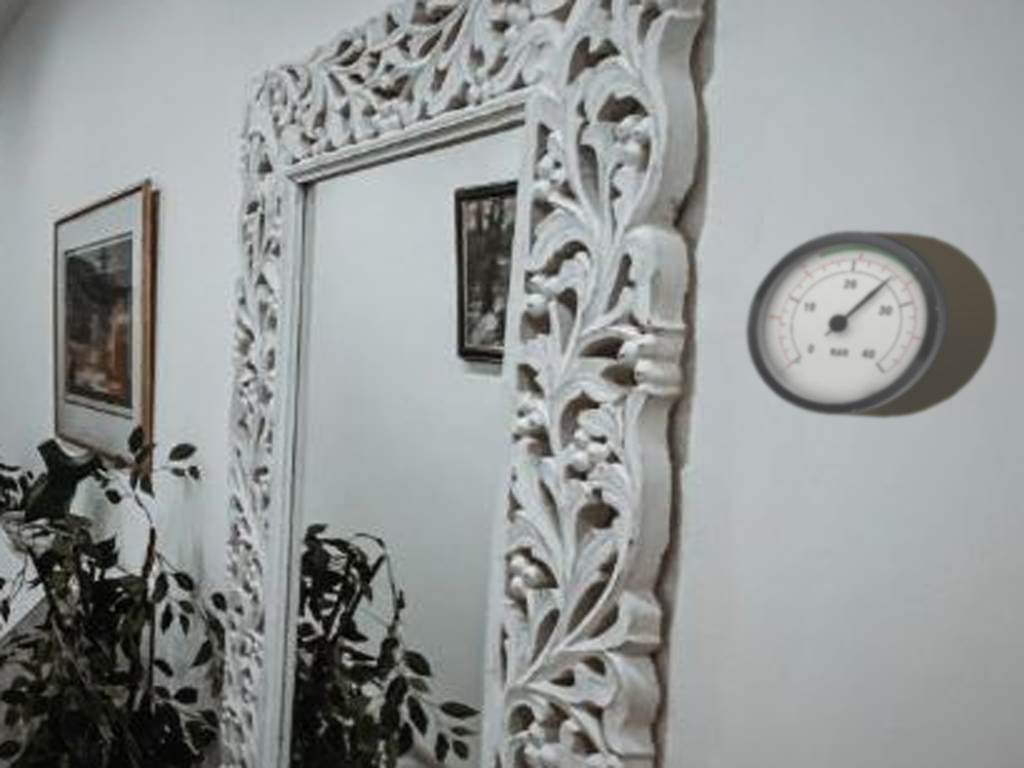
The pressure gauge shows **26** bar
